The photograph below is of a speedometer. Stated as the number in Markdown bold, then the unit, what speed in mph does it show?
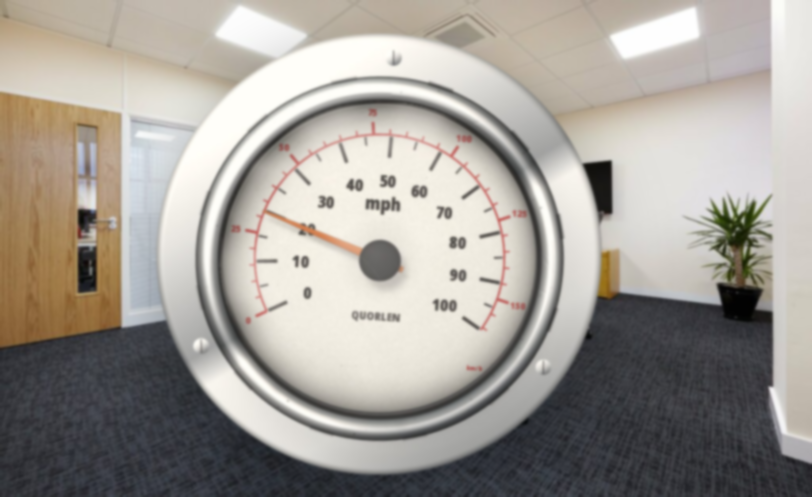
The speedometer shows **20** mph
